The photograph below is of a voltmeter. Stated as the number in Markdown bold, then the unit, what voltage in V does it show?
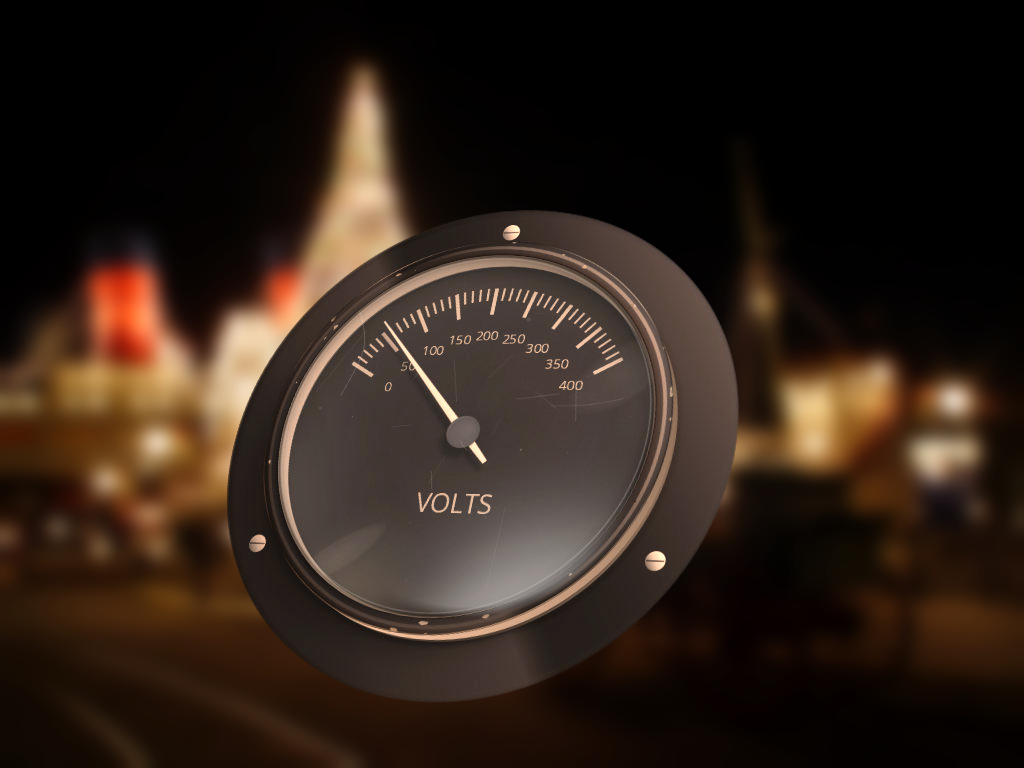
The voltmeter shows **60** V
